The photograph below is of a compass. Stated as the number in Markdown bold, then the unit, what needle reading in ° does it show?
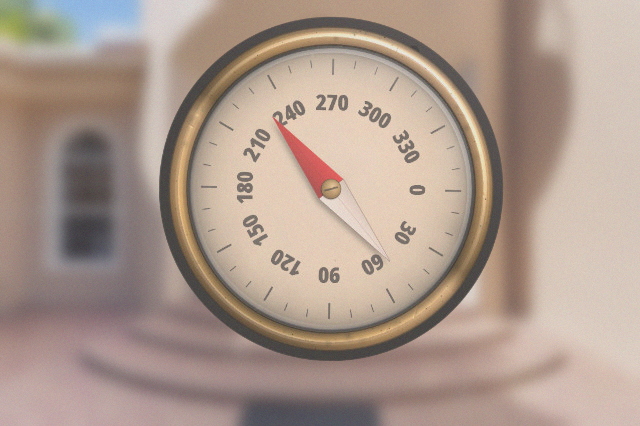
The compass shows **230** °
